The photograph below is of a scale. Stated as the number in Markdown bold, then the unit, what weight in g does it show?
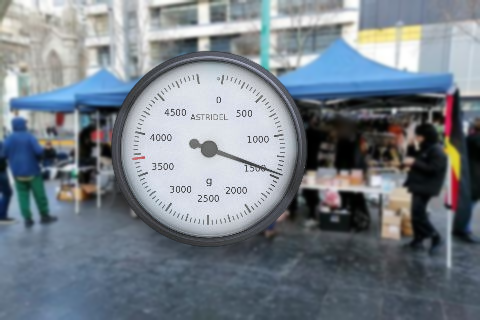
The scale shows **1450** g
